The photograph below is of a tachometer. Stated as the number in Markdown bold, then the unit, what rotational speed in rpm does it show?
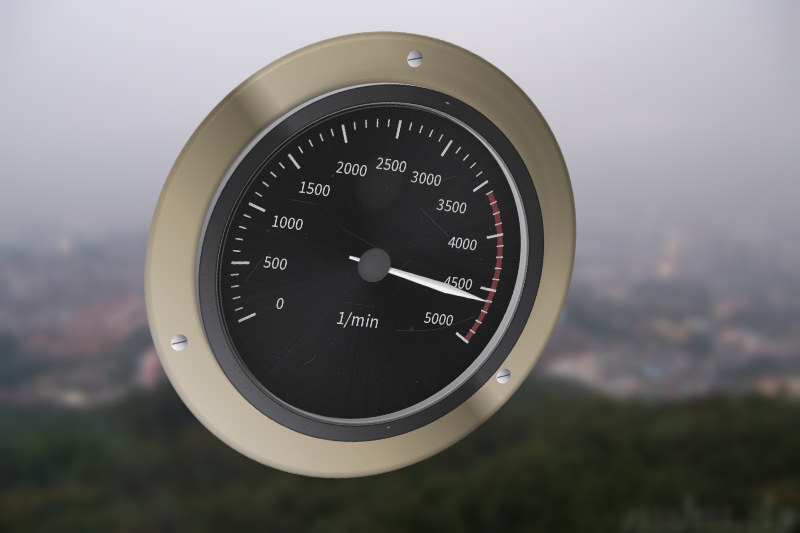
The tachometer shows **4600** rpm
